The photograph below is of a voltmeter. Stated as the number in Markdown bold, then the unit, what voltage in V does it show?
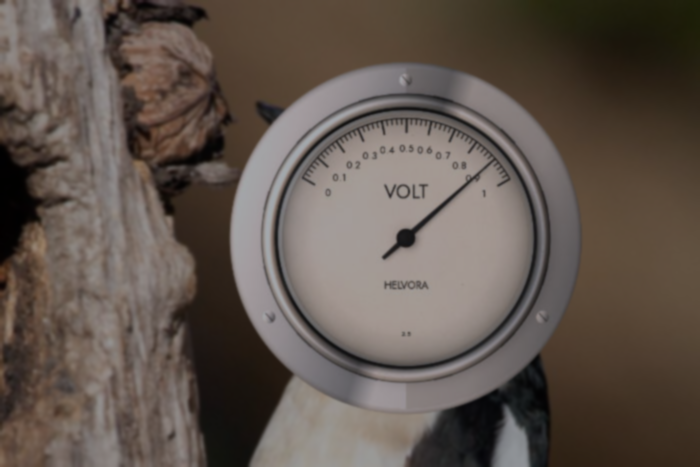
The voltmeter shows **0.9** V
